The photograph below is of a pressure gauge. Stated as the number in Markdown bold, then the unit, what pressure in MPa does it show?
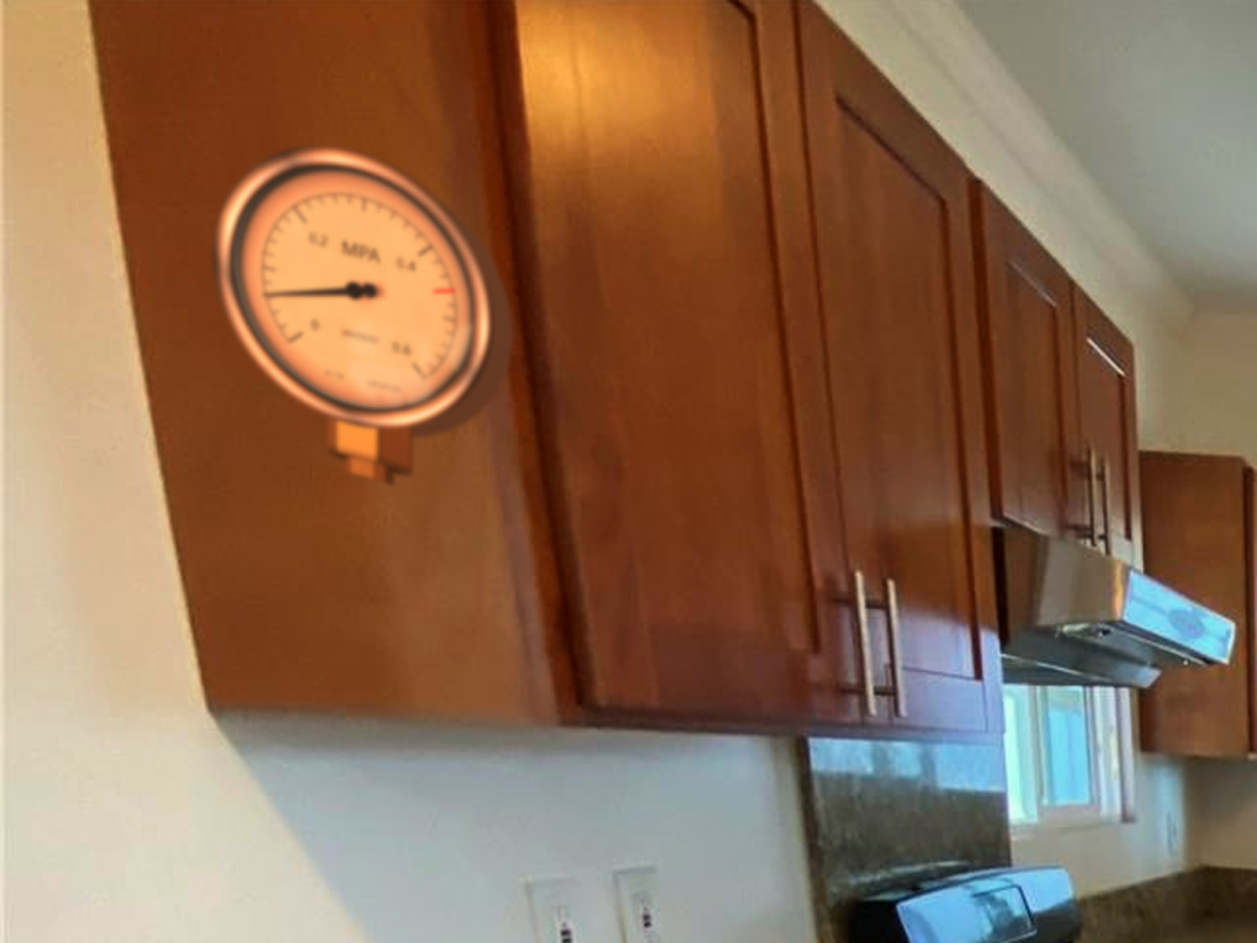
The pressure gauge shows **0.06** MPa
